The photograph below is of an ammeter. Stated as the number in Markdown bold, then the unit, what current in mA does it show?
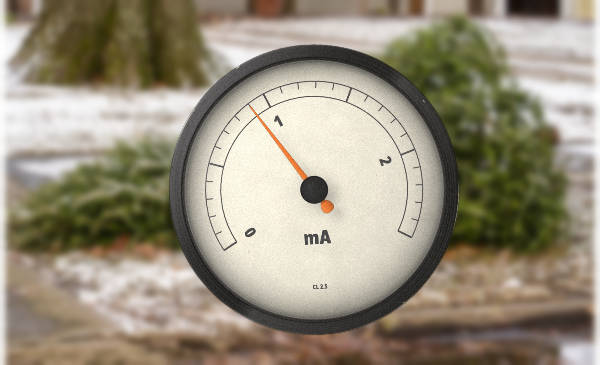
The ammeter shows **0.9** mA
